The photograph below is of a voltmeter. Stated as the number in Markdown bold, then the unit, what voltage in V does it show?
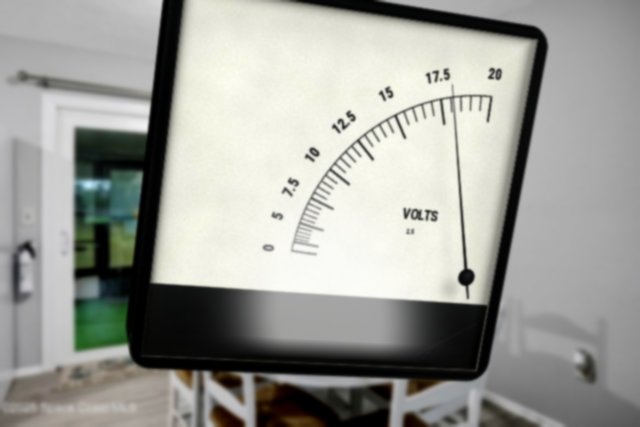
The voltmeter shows **18** V
